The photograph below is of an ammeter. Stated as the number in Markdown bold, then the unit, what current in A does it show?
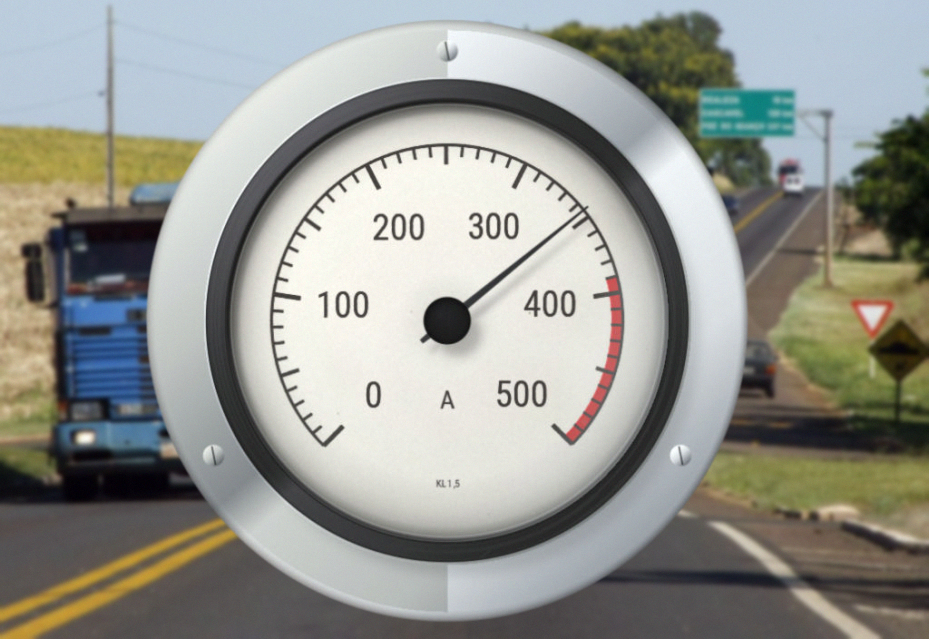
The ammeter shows **345** A
